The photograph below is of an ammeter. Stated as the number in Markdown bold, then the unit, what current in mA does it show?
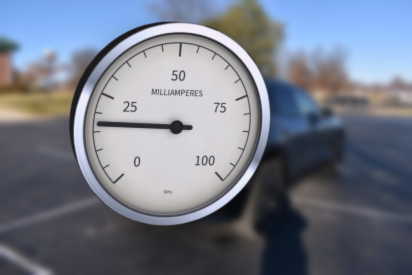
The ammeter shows **17.5** mA
